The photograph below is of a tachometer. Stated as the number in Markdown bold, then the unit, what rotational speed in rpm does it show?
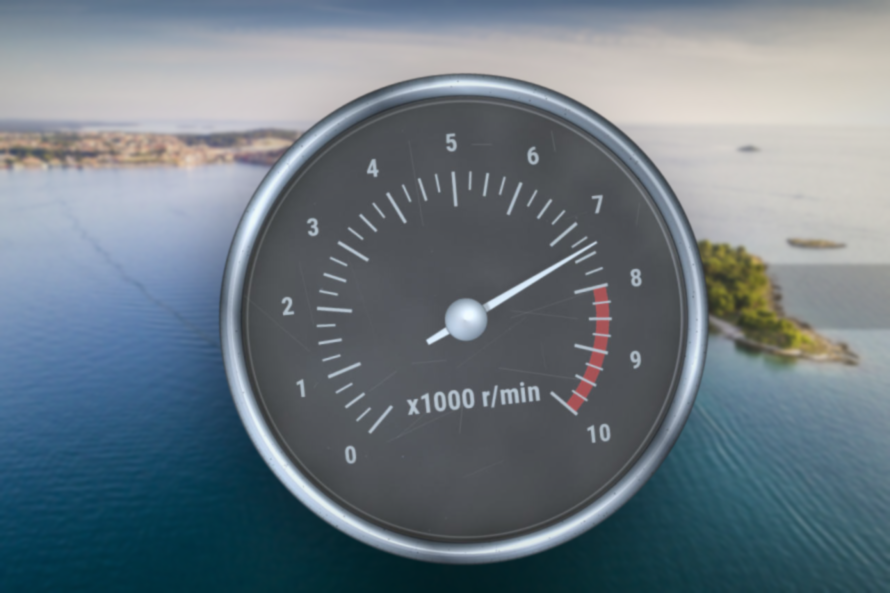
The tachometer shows **7375** rpm
